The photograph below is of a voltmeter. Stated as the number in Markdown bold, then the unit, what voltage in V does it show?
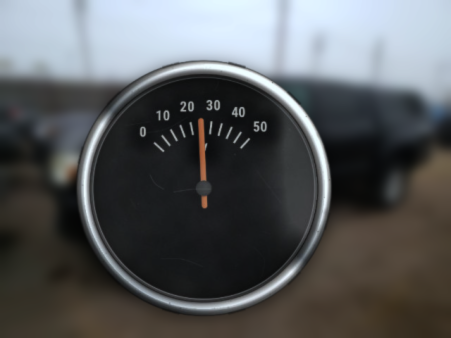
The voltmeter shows **25** V
